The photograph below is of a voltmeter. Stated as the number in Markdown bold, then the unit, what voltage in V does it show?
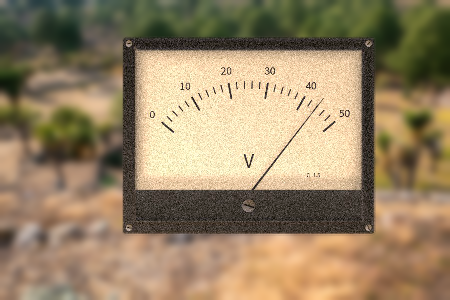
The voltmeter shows **44** V
